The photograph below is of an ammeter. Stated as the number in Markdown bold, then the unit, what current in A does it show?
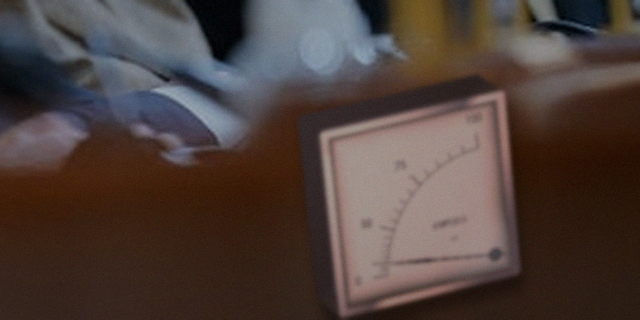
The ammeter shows **25** A
